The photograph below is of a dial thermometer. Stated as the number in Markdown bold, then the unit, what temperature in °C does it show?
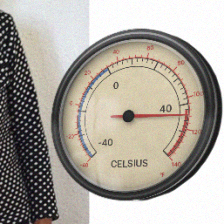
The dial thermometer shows **44** °C
